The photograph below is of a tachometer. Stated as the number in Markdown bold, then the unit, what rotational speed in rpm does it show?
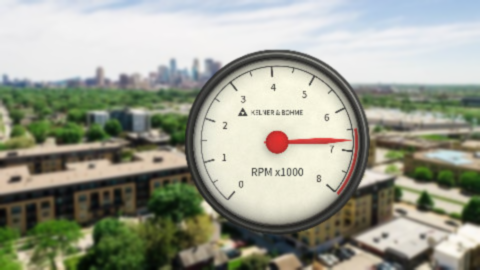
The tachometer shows **6750** rpm
